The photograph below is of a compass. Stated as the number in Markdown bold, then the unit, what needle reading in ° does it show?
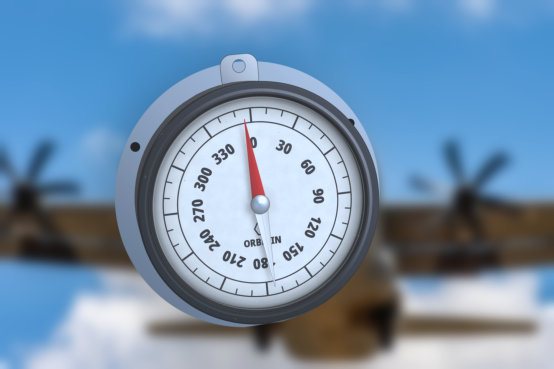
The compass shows **355** °
